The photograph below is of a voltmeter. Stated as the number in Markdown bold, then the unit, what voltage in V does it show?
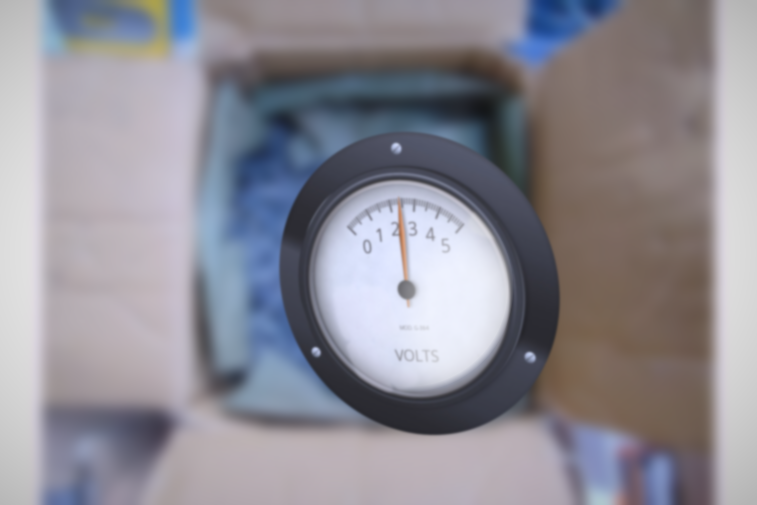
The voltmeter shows **2.5** V
